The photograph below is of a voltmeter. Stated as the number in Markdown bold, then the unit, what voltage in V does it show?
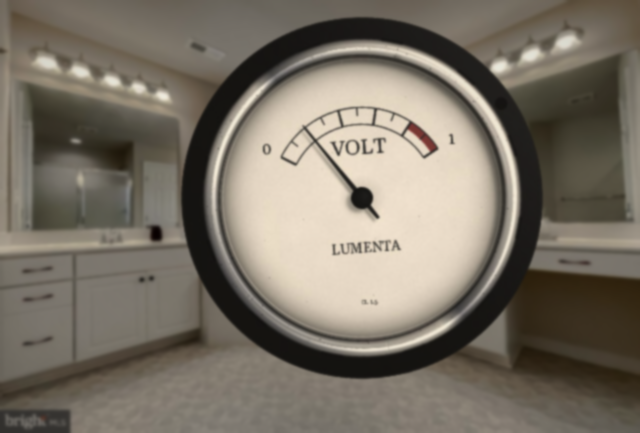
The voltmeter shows **0.2** V
